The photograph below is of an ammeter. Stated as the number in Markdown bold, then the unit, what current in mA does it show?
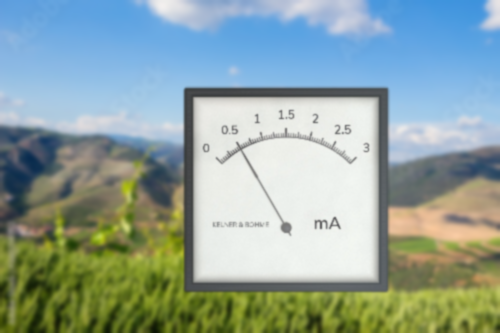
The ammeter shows **0.5** mA
